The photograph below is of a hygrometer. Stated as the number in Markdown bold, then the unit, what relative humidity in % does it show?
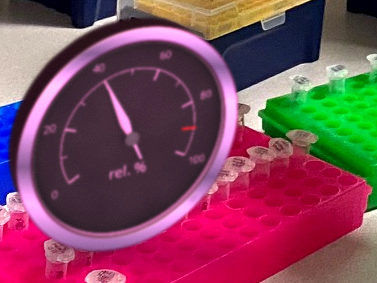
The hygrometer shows **40** %
